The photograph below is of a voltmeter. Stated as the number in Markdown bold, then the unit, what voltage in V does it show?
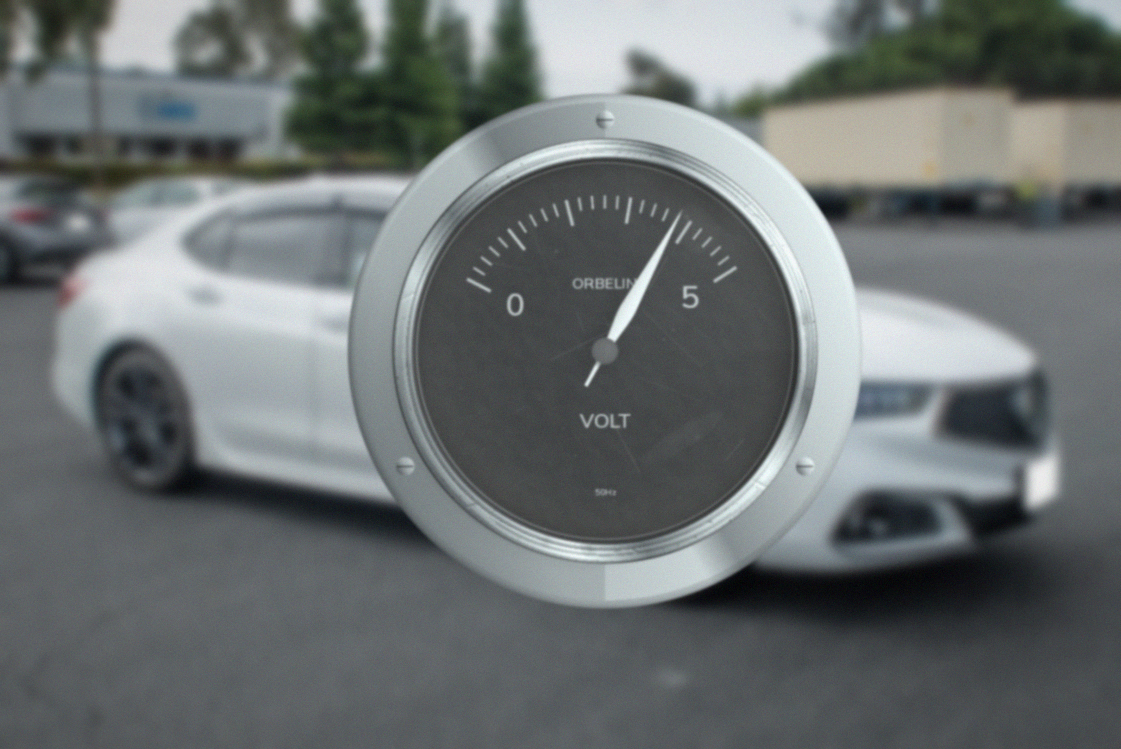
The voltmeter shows **3.8** V
